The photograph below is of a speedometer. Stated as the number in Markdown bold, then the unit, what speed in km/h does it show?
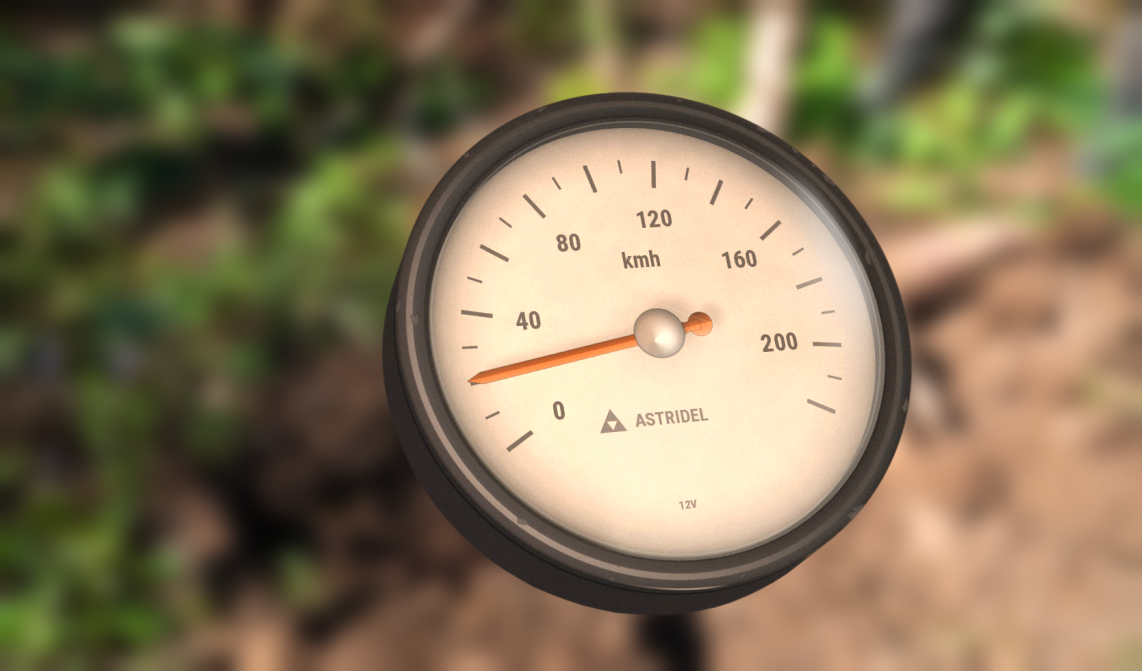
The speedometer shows **20** km/h
